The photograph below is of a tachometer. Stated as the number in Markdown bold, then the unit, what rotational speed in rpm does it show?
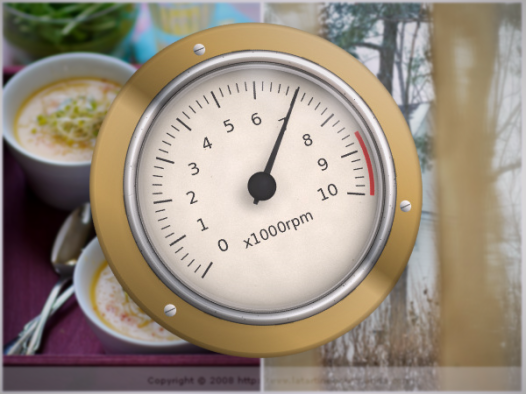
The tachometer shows **7000** rpm
